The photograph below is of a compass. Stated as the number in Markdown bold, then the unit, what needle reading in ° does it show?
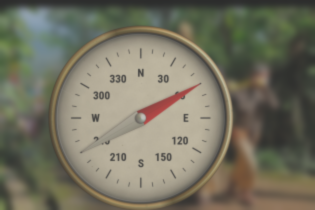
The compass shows **60** °
